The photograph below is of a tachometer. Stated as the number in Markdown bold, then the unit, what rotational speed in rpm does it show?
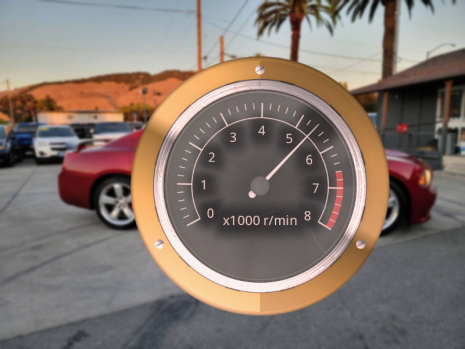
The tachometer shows **5400** rpm
